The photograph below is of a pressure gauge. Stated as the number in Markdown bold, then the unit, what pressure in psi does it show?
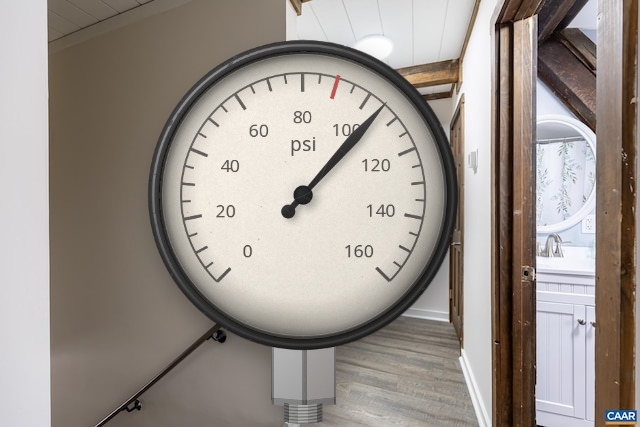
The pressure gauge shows **105** psi
